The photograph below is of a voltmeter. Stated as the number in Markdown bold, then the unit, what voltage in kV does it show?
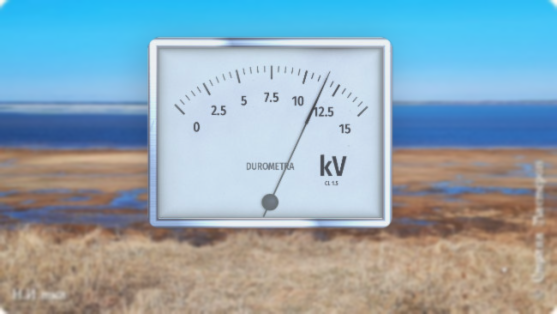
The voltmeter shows **11.5** kV
